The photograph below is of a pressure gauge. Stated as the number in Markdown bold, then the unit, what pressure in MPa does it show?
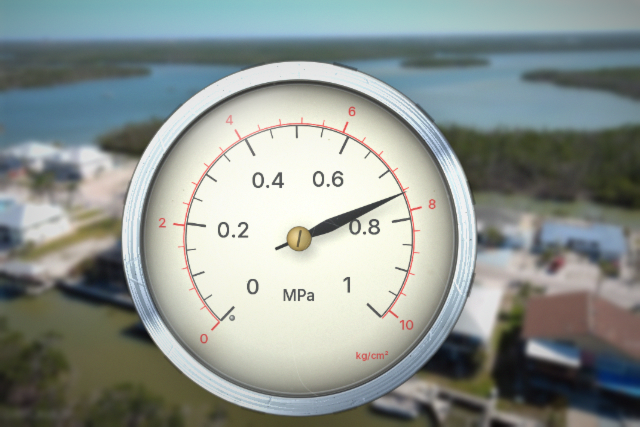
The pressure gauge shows **0.75** MPa
